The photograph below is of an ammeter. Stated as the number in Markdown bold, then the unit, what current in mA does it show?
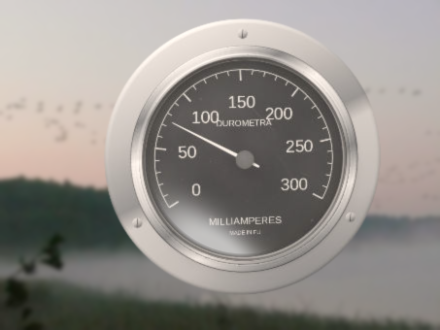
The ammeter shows **75** mA
